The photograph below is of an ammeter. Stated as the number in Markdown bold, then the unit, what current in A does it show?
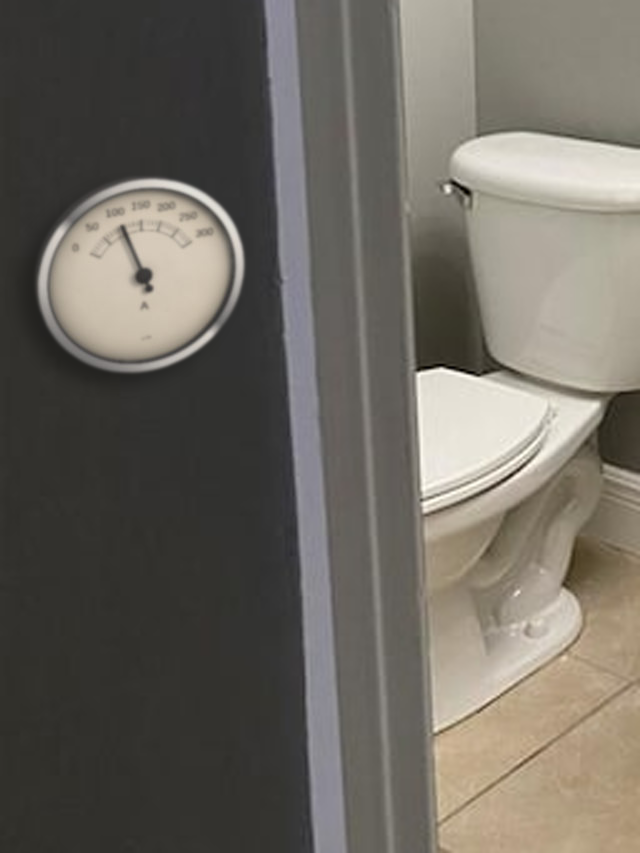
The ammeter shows **100** A
